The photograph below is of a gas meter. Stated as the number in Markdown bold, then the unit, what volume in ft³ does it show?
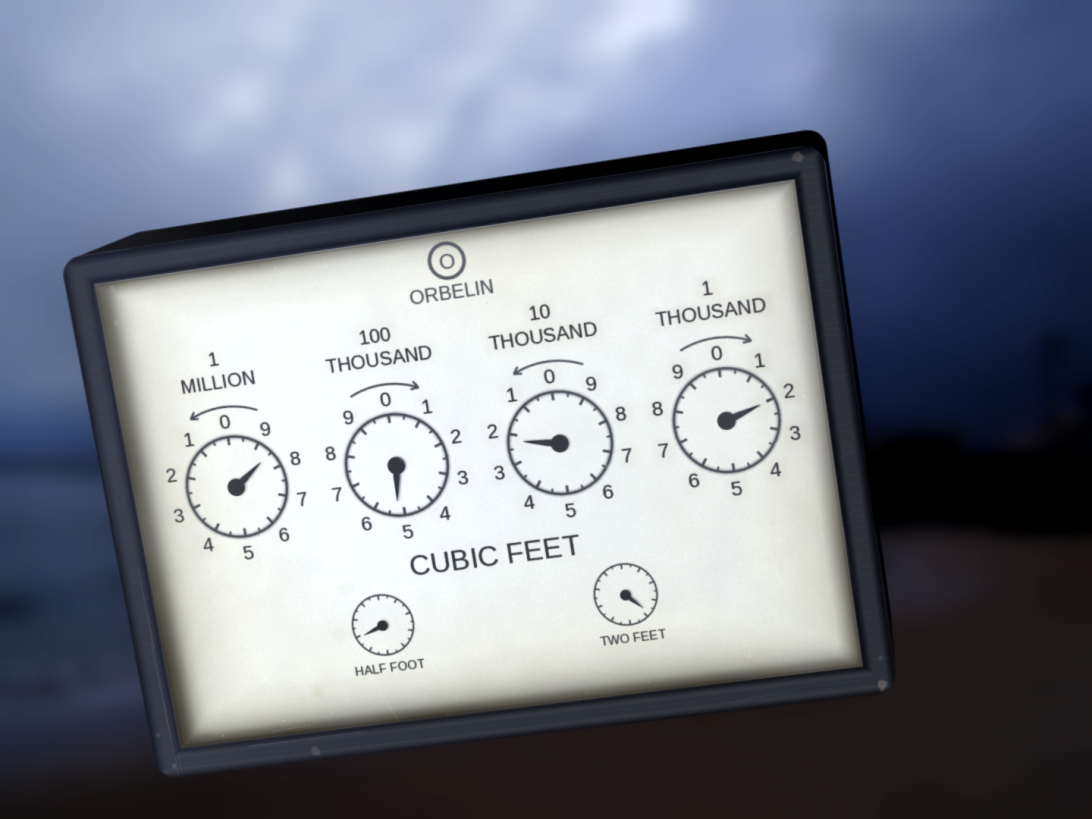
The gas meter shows **852200** ft³
